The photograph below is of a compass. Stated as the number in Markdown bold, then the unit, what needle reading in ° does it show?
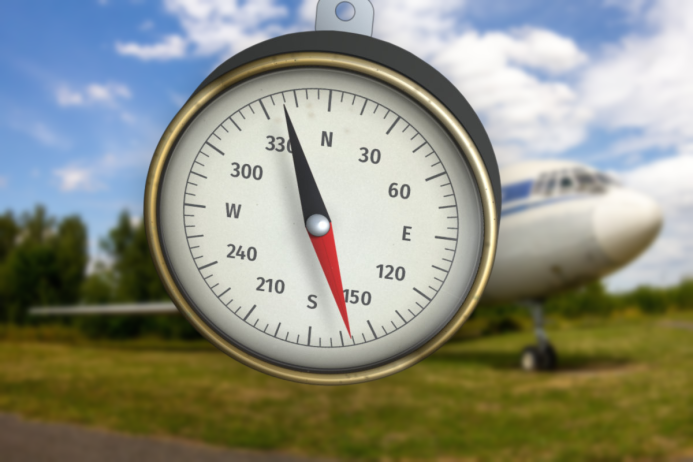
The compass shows **160** °
